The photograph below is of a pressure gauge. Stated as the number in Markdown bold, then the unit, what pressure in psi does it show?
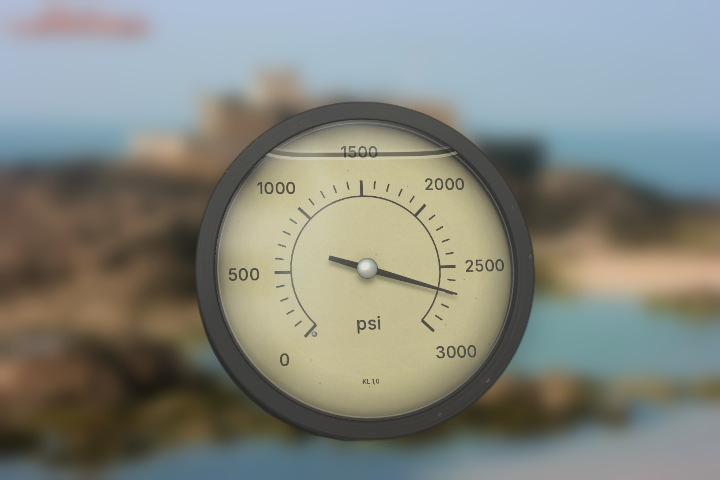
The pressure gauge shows **2700** psi
